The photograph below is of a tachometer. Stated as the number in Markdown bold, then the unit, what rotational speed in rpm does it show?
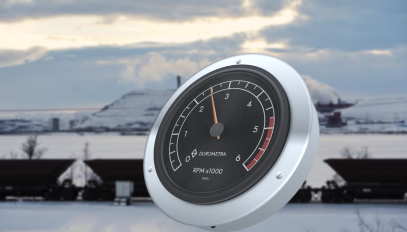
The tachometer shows **2500** rpm
